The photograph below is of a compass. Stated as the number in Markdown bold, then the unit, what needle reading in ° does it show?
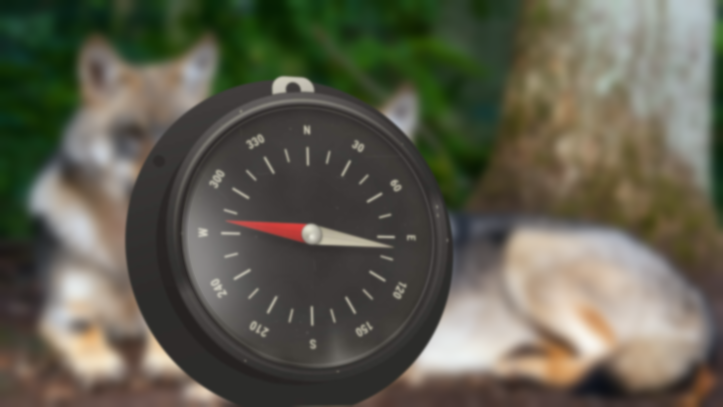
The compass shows **277.5** °
